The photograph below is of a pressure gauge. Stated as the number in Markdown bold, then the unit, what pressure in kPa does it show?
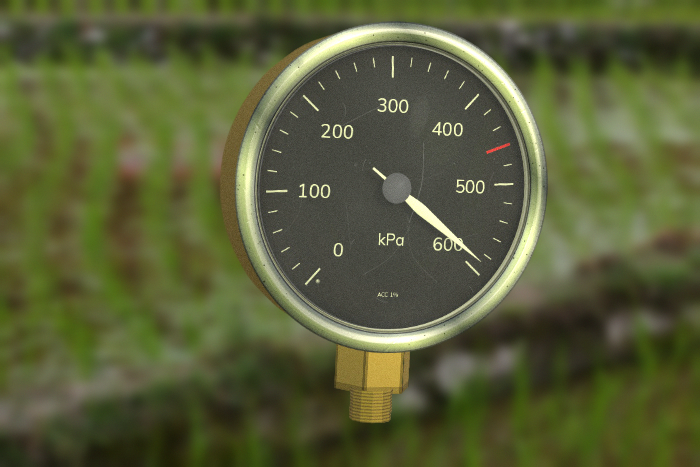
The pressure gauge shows **590** kPa
